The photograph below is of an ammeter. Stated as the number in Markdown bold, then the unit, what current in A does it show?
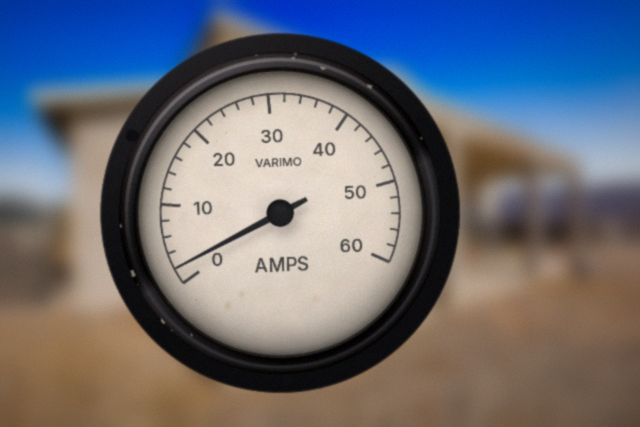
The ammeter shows **2** A
